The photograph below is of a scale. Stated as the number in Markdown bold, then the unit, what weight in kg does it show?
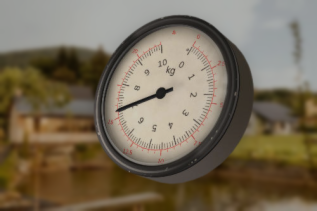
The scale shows **7** kg
